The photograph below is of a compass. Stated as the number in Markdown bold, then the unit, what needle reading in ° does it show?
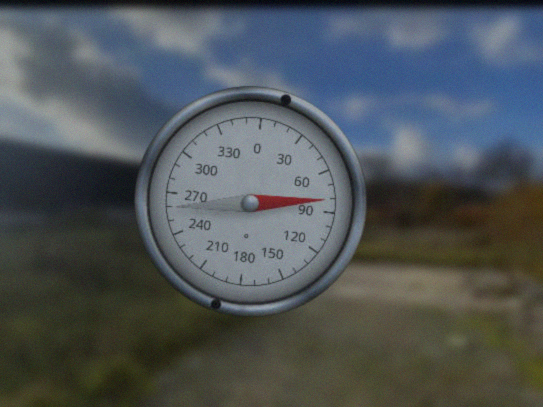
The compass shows **80** °
